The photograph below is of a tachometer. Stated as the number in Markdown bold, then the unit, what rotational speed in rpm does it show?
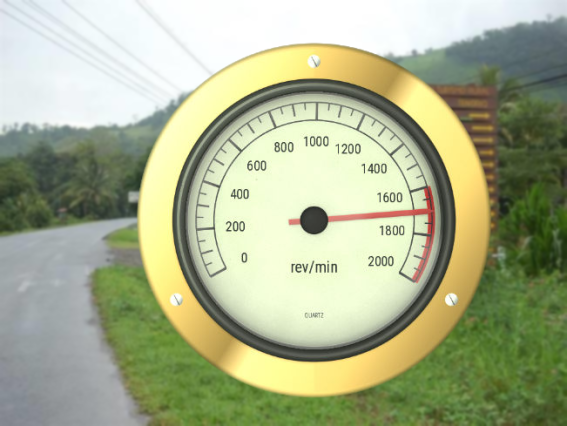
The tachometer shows **1700** rpm
